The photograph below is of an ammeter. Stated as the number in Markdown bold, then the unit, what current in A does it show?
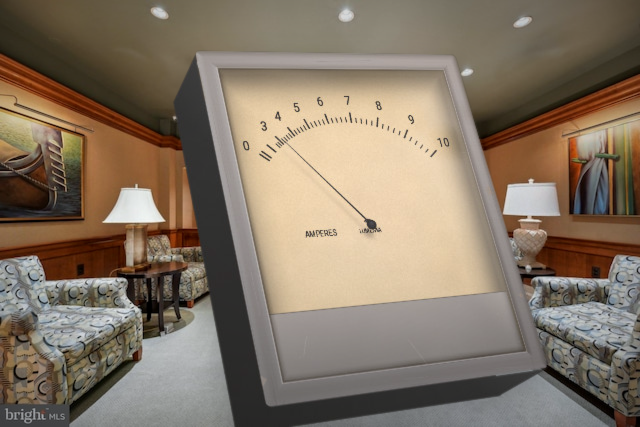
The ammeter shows **3** A
